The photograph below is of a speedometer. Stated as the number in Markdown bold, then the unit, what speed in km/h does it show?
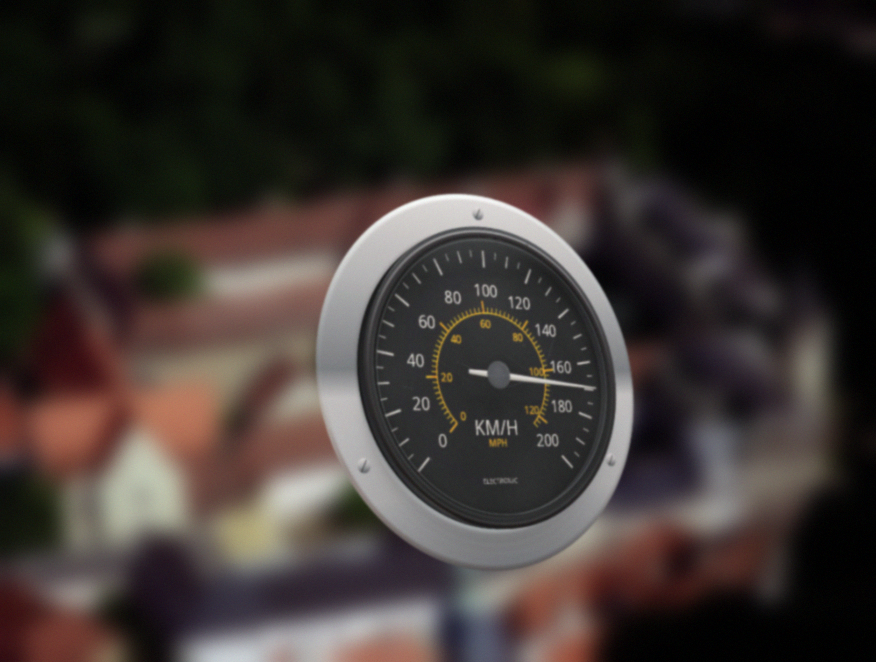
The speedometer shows **170** km/h
